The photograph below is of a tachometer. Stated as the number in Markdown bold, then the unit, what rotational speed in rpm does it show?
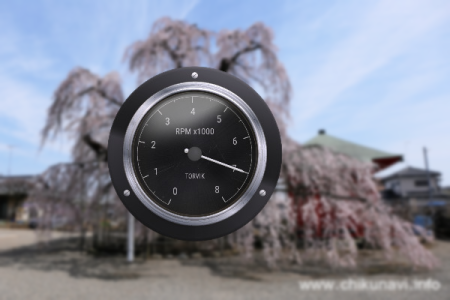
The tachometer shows **7000** rpm
